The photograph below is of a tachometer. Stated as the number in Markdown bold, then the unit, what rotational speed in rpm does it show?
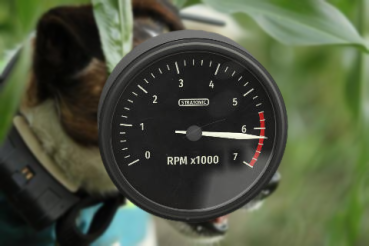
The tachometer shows **6200** rpm
